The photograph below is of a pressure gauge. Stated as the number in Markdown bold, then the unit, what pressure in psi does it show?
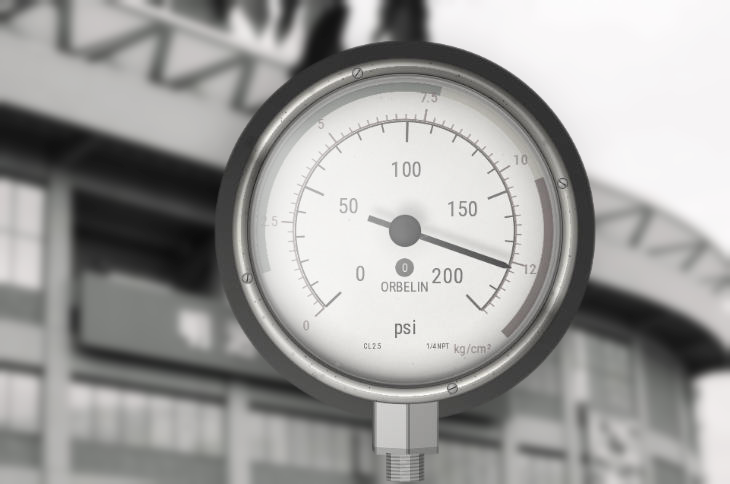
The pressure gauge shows **180** psi
